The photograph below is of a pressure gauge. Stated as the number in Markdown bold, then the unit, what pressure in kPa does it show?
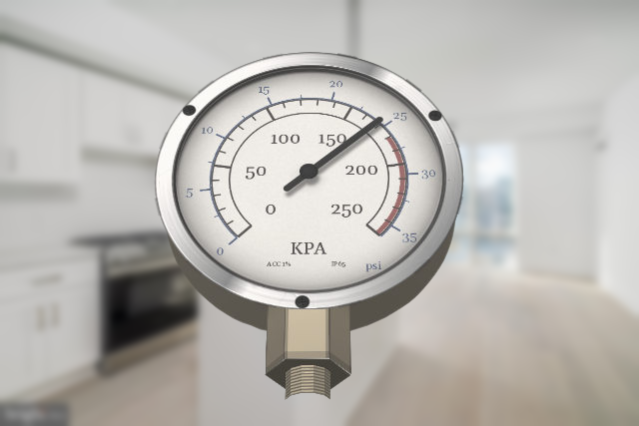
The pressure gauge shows **170** kPa
